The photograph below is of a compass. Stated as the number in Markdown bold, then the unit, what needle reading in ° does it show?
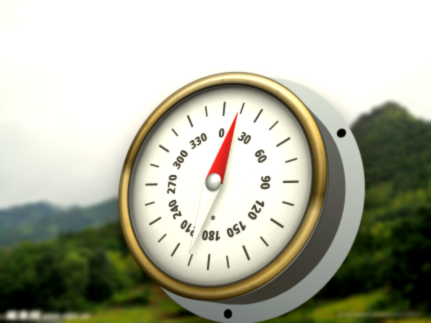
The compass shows **15** °
